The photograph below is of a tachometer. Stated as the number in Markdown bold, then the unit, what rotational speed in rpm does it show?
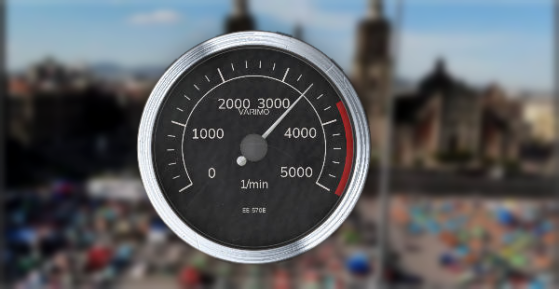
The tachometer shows **3400** rpm
